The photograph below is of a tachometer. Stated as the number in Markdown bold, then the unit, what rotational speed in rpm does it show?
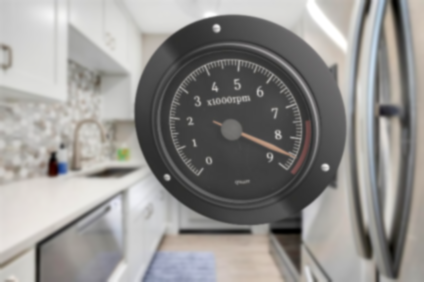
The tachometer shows **8500** rpm
